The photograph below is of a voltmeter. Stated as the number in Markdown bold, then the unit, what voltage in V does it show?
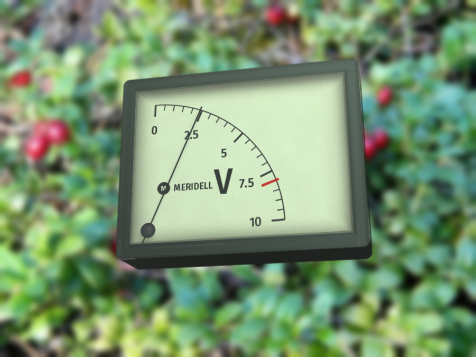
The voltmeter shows **2.5** V
